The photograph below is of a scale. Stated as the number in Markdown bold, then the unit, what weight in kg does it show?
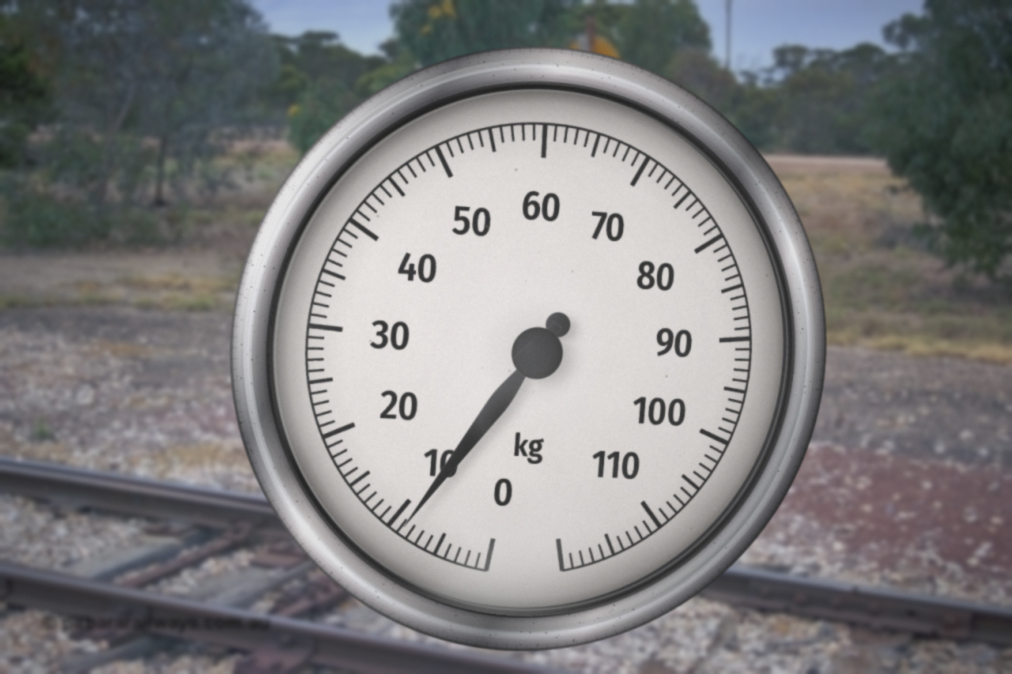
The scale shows **9** kg
